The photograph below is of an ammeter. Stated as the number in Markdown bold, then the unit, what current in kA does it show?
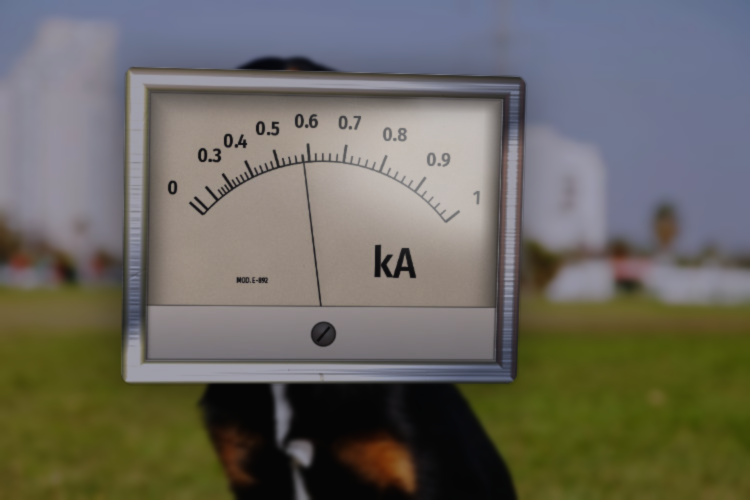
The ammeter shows **0.58** kA
